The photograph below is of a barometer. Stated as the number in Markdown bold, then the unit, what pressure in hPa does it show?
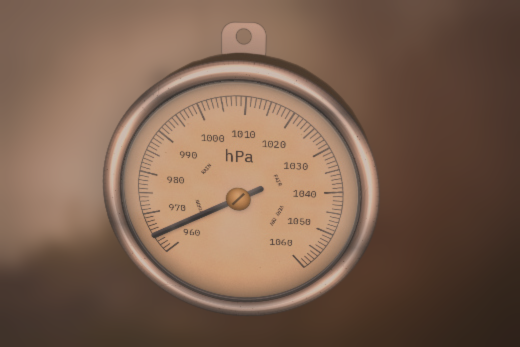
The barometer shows **965** hPa
